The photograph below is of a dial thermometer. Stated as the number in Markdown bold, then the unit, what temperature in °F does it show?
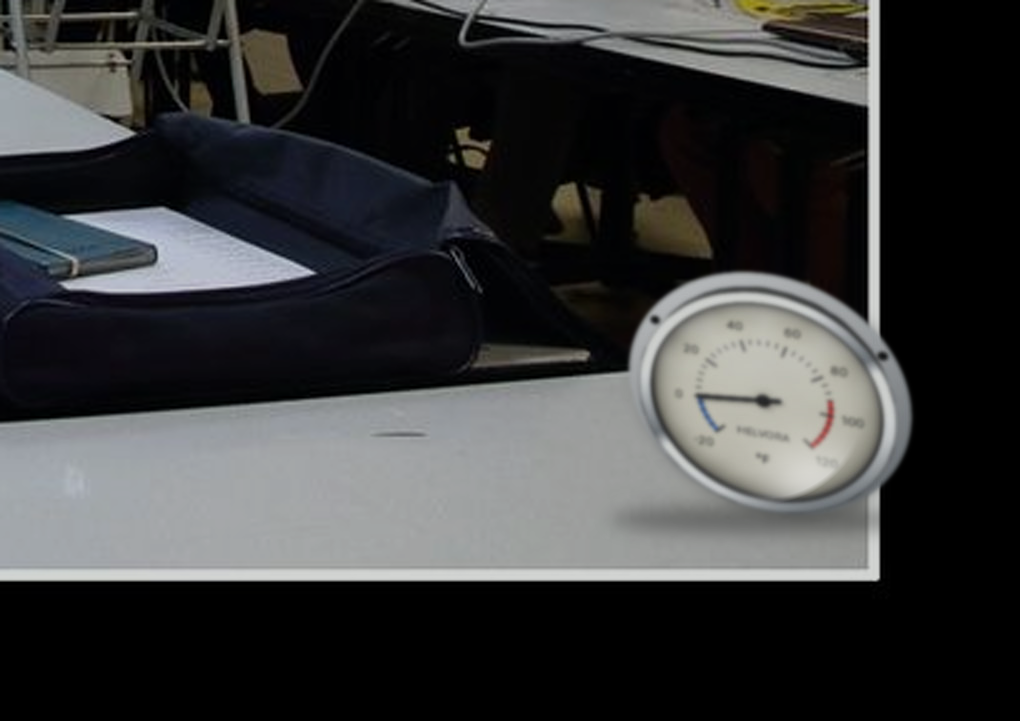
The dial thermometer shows **0** °F
